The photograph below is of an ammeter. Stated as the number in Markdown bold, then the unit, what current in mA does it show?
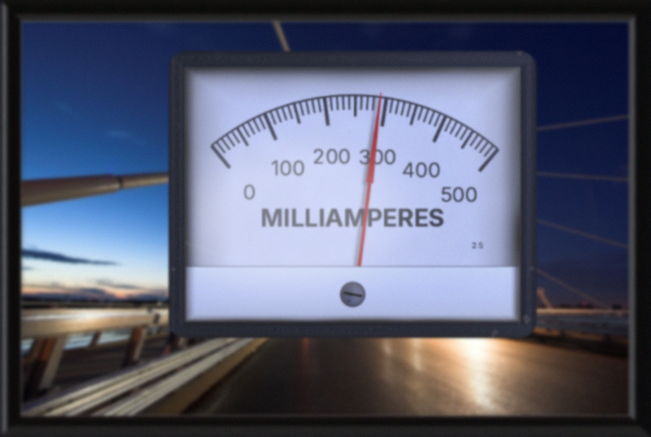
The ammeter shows **290** mA
